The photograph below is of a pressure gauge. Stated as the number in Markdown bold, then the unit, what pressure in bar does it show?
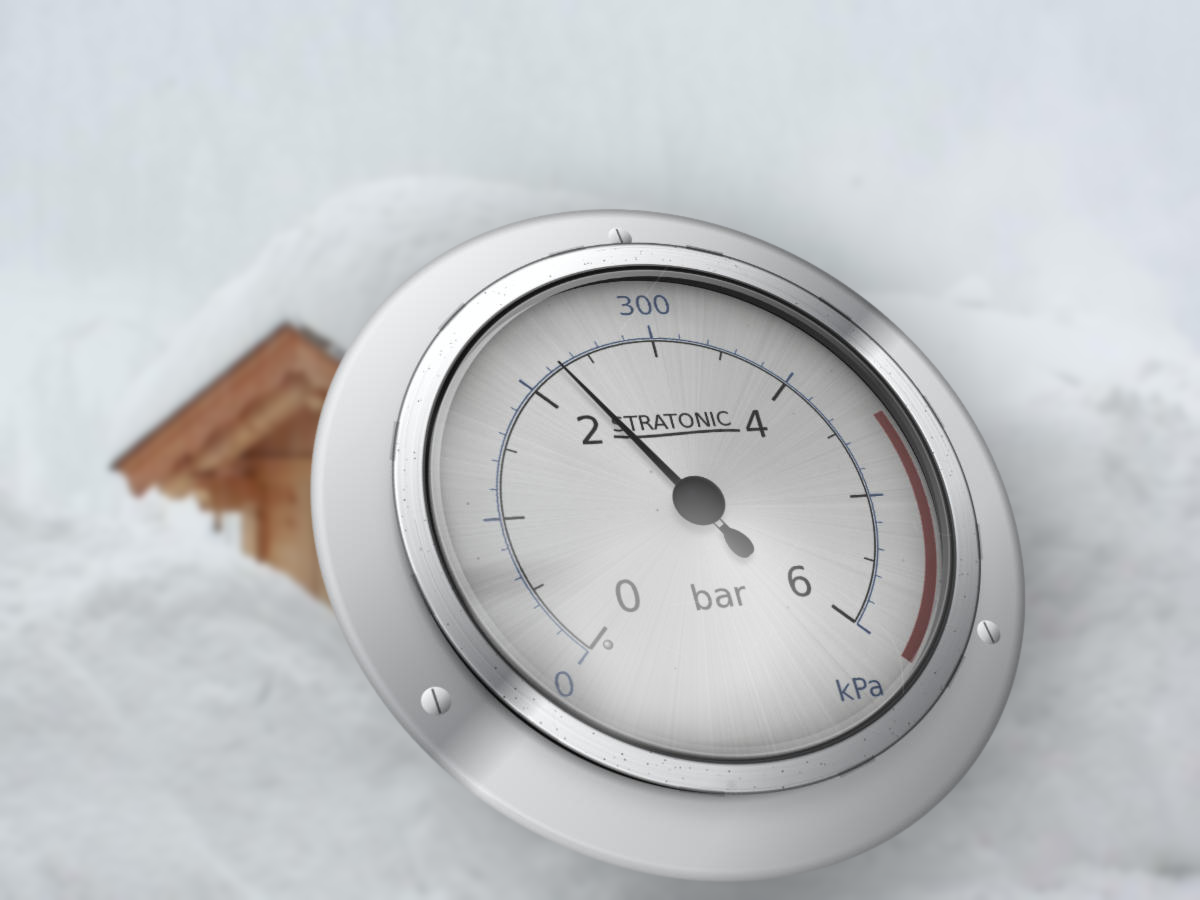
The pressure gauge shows **2.25** bar
